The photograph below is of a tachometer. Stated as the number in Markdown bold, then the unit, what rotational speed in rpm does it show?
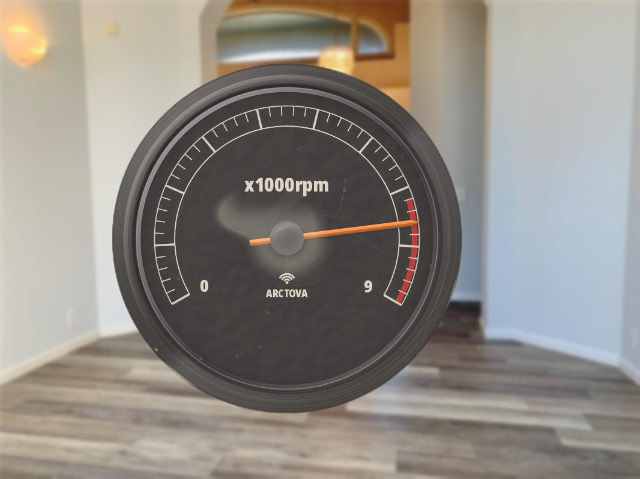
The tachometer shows **7600** rpm
